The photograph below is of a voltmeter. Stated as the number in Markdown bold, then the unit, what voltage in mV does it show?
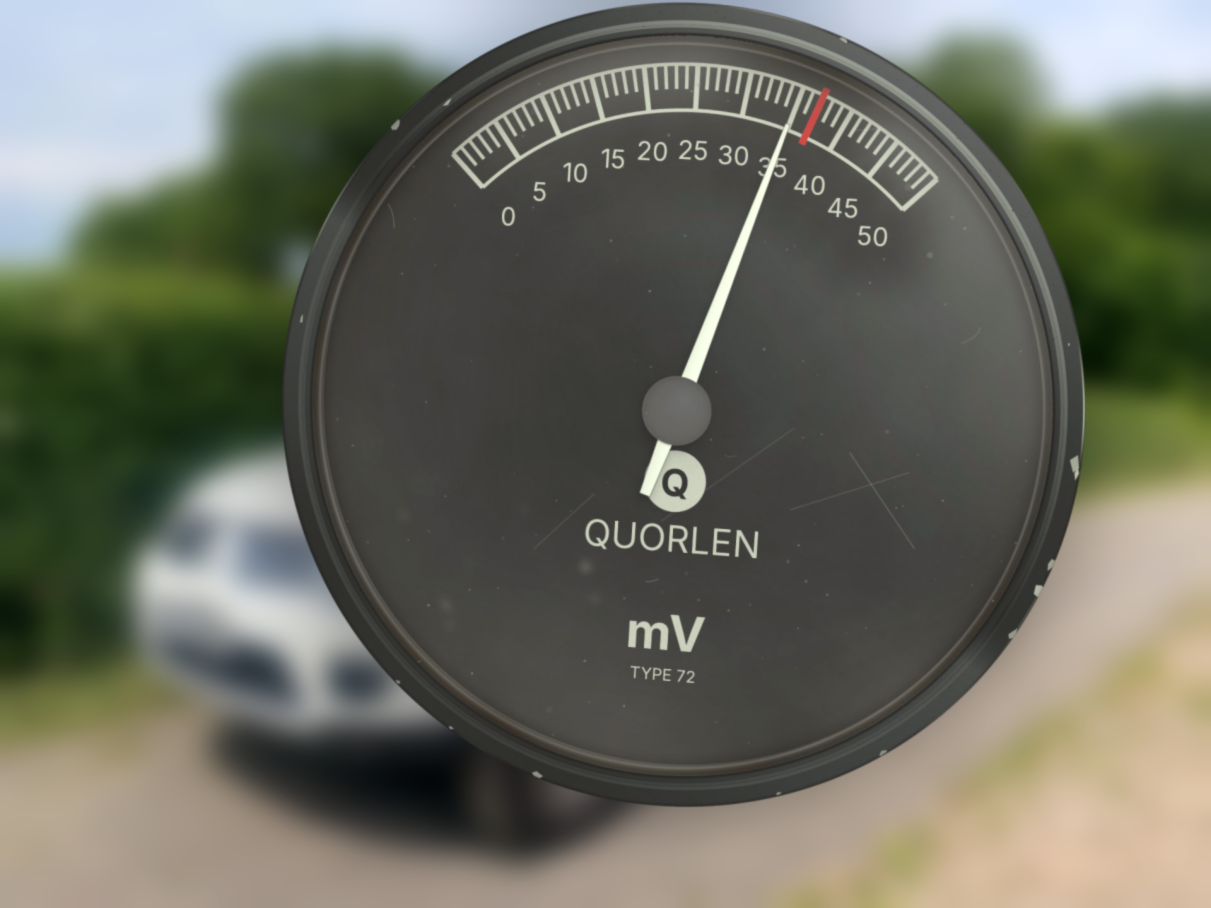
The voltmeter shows **35** mV
